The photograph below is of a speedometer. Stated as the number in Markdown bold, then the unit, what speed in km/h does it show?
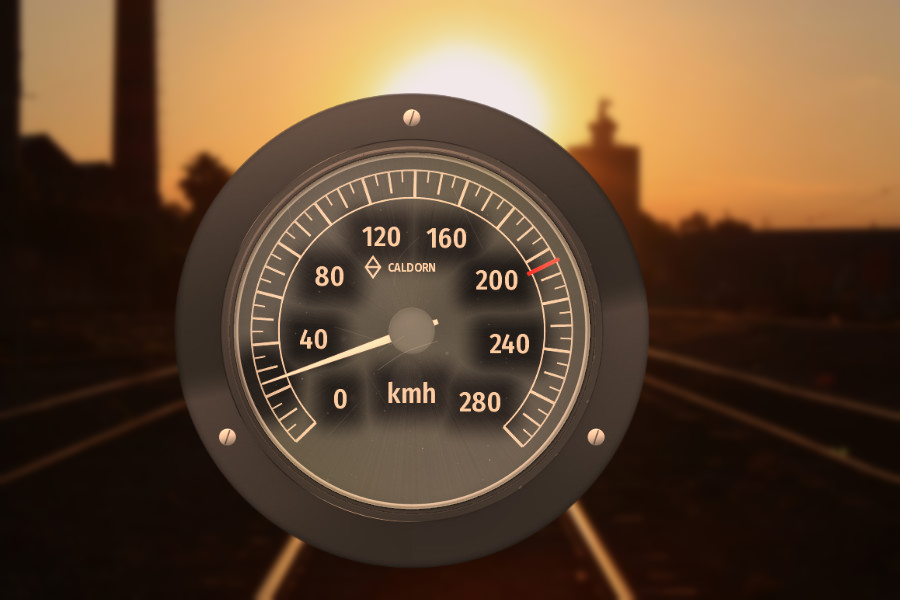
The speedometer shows **25** km/h
